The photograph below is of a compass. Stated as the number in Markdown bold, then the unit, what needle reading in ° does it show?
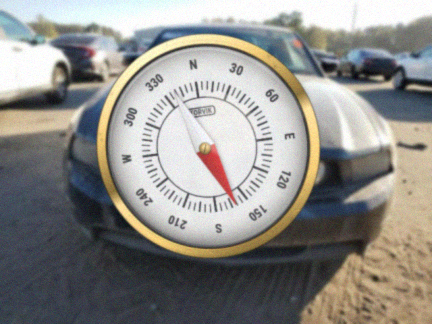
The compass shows **160** °
